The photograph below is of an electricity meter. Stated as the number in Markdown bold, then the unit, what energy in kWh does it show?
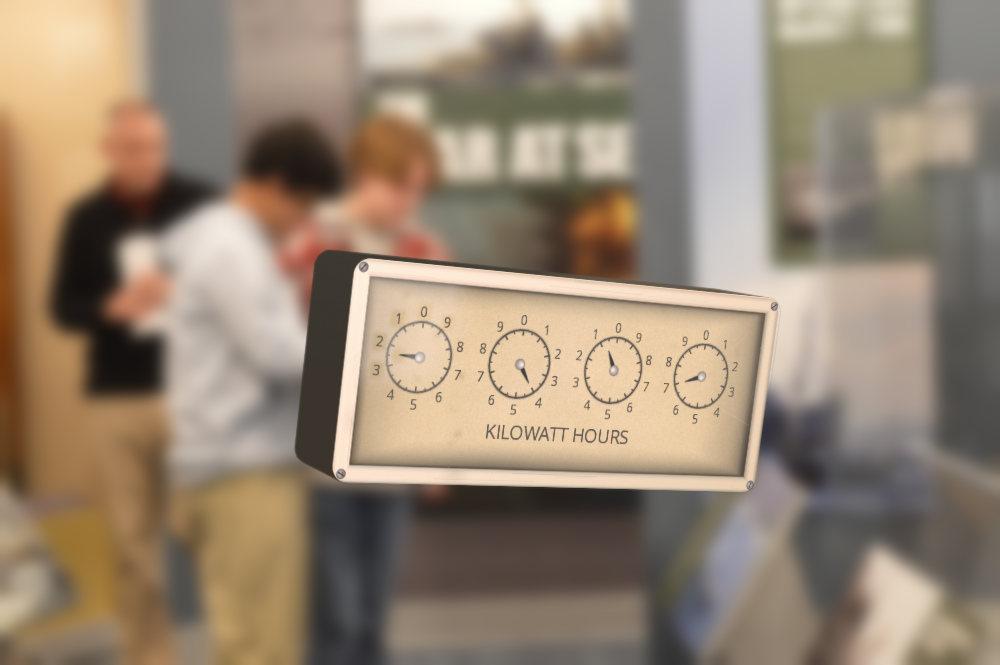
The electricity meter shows **2407** kWh
